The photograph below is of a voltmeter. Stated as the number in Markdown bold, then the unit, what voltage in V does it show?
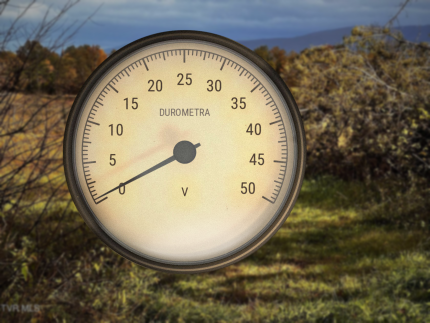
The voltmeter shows **0.5** V
